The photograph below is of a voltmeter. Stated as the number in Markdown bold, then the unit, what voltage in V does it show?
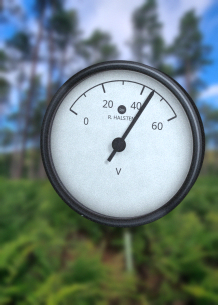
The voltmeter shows **45** V
